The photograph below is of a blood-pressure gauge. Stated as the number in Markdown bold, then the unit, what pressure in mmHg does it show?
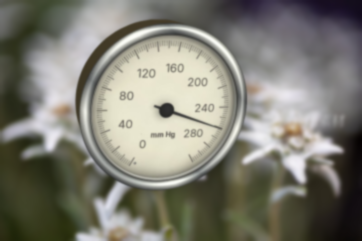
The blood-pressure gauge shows **260** mmHg
